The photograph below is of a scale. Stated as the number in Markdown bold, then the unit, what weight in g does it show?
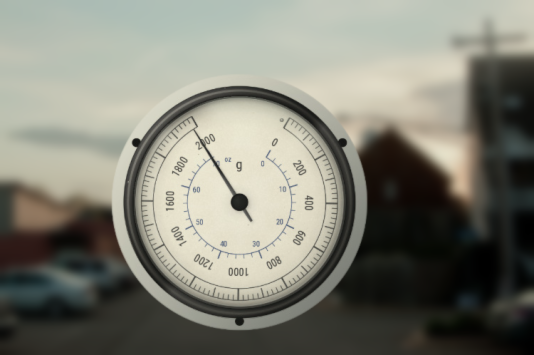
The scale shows **1980** g
